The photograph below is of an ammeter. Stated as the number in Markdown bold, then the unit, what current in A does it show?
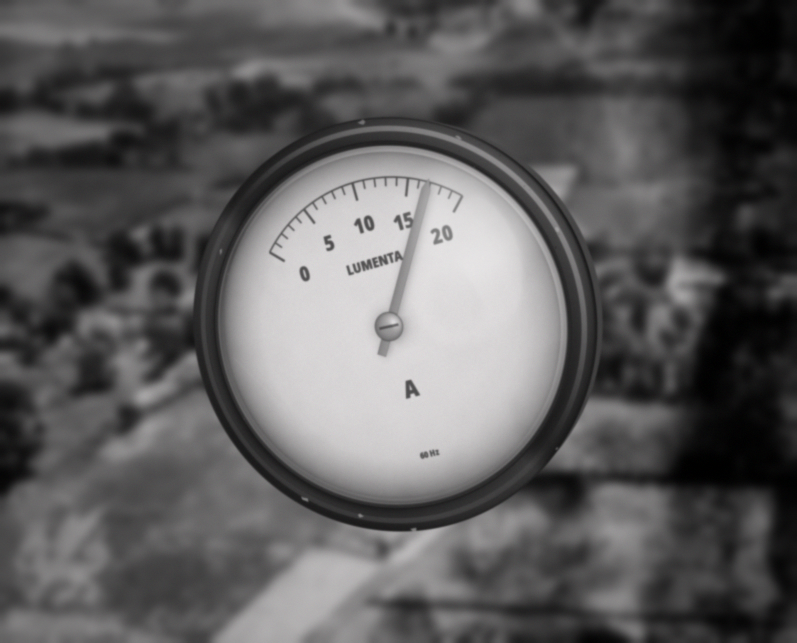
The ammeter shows **17** A
